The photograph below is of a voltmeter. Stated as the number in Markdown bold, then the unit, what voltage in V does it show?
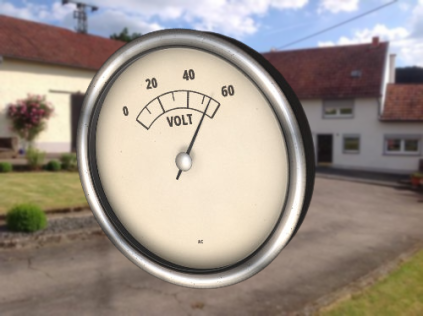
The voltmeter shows **55** V
